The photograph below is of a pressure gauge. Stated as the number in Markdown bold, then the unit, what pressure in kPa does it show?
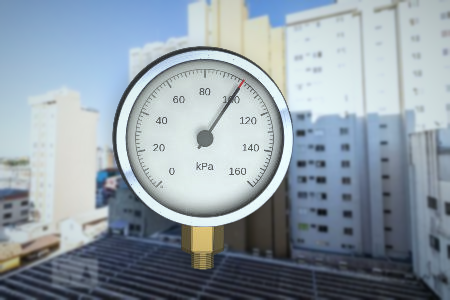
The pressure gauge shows **100** kPa
